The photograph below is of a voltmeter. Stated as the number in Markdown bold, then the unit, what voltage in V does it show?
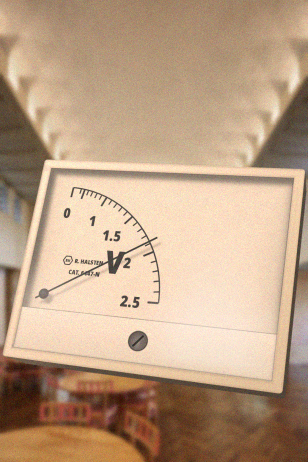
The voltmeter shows **1.9** V
